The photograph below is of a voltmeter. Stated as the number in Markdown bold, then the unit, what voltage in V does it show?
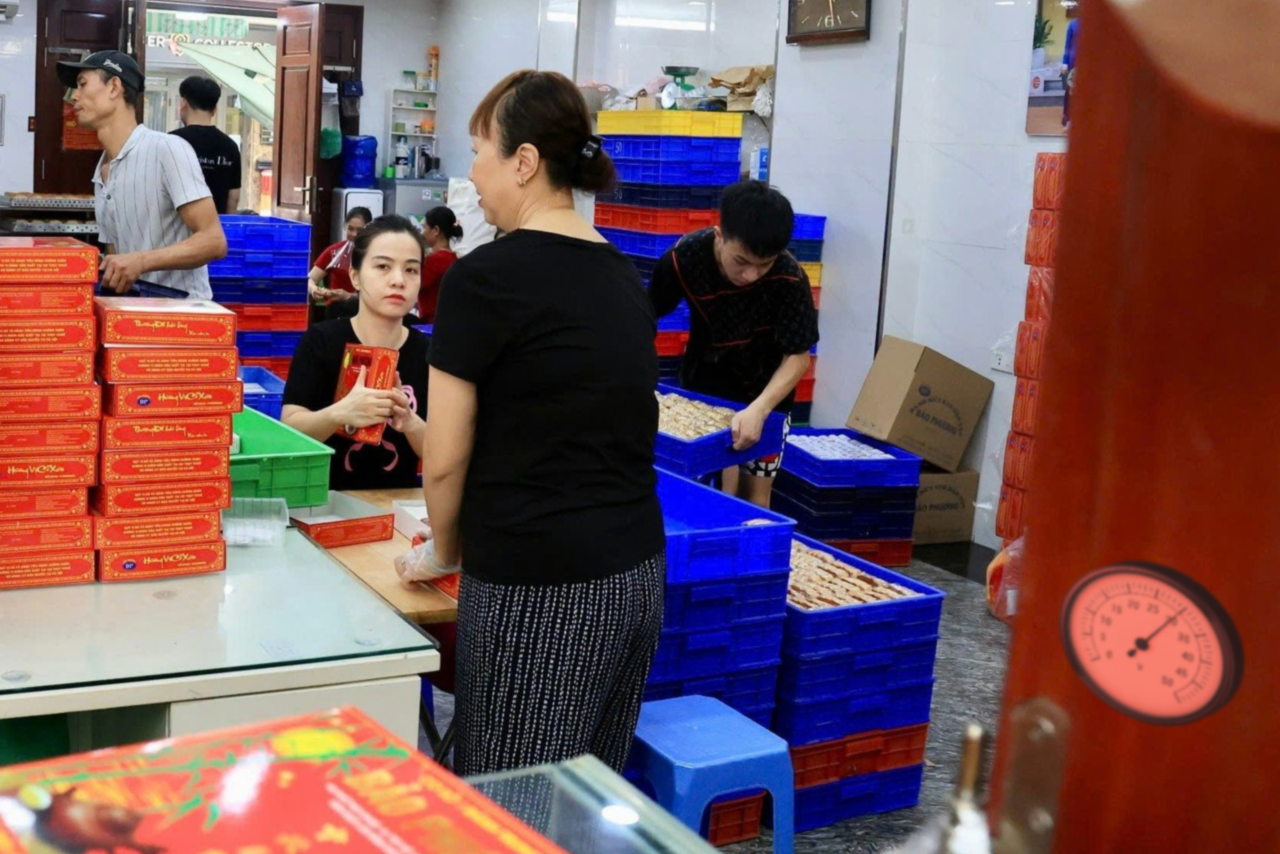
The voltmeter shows **30** V
